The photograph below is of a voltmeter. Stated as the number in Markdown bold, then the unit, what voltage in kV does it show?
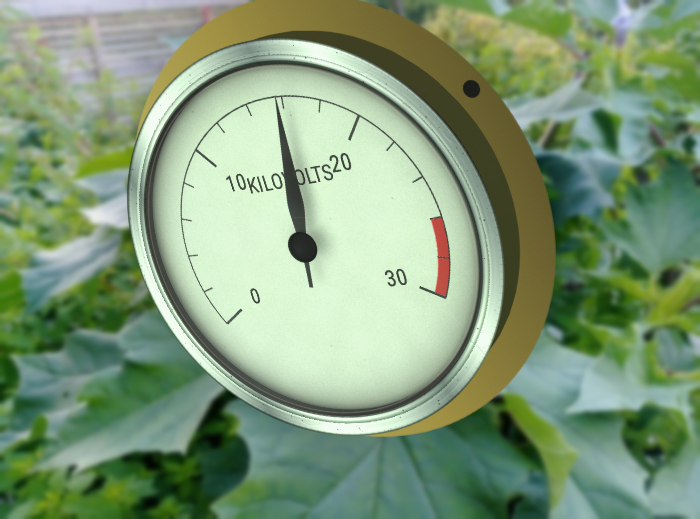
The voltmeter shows **16** kV
